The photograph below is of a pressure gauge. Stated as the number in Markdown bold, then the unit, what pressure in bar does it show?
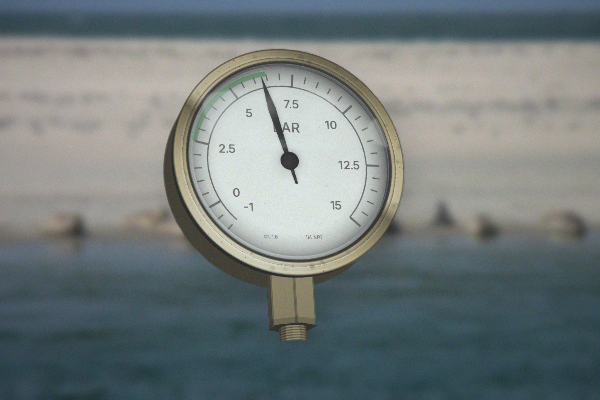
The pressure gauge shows **6.25** bar
